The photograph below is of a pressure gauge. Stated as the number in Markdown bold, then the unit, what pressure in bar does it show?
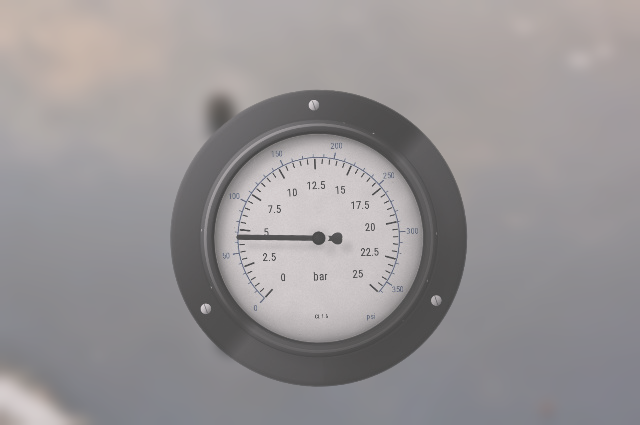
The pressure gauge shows **4.5** bar
